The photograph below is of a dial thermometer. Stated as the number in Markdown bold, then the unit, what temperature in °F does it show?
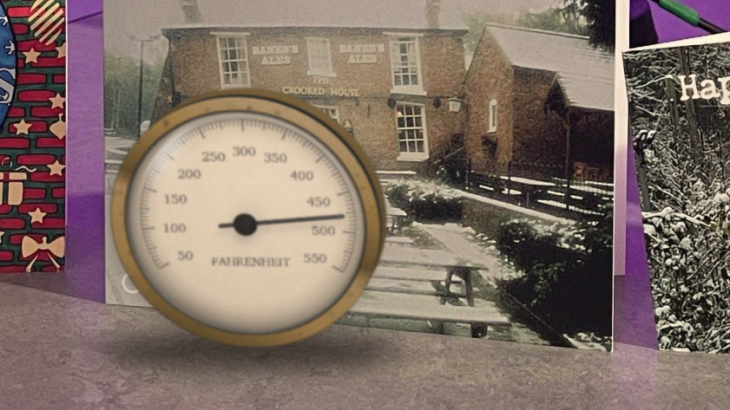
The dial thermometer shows **475** °F
